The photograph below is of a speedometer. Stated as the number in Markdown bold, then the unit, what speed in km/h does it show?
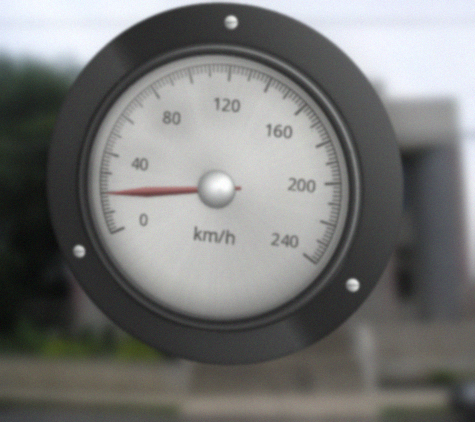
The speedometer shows **20** km/h
